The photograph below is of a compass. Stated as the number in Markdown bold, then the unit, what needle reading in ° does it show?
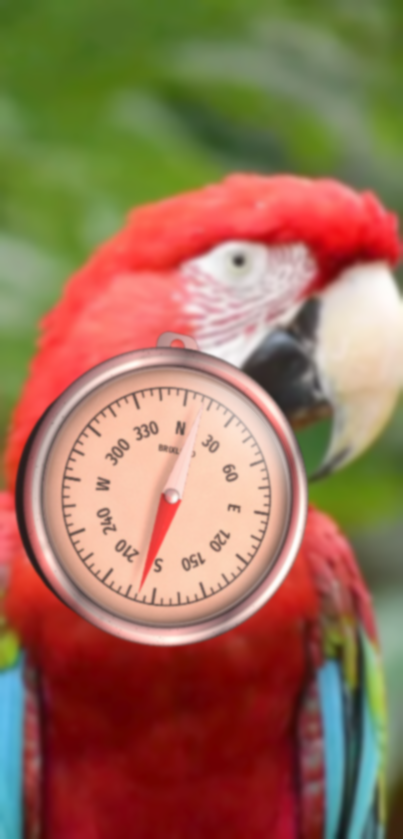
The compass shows **190** °
